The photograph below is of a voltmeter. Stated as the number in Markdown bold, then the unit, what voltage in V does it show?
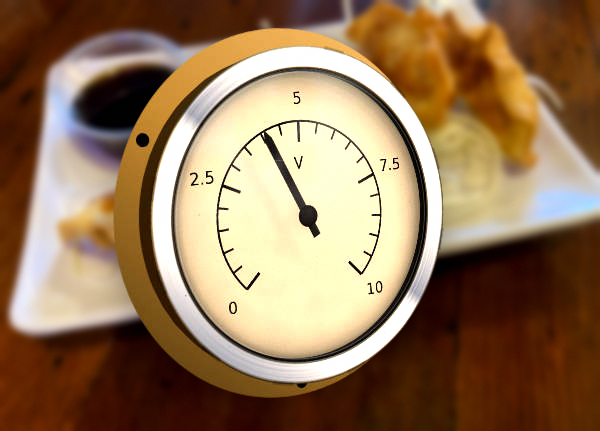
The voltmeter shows **4** V
